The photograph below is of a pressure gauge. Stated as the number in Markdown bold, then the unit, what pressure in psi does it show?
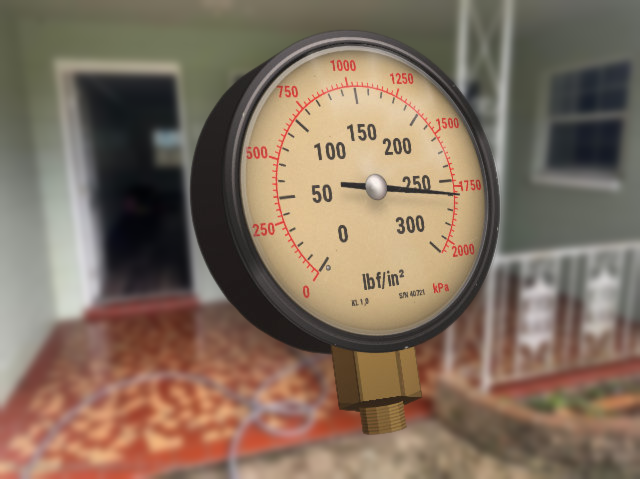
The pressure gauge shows **260** psi
